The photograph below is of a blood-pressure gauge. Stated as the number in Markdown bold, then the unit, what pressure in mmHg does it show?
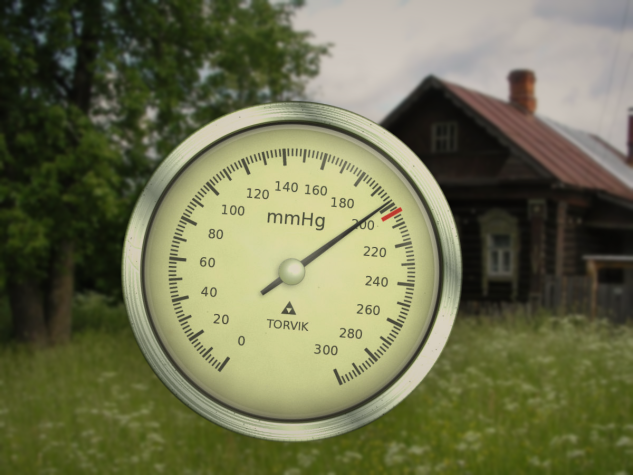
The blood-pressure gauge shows **198** mmHg
